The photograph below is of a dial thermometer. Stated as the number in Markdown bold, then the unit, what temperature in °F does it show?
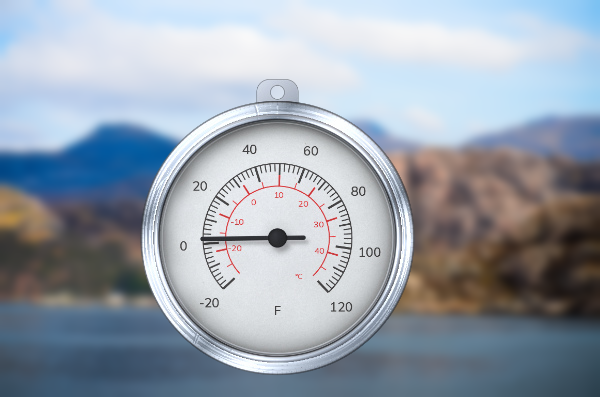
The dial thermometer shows **2** °F
